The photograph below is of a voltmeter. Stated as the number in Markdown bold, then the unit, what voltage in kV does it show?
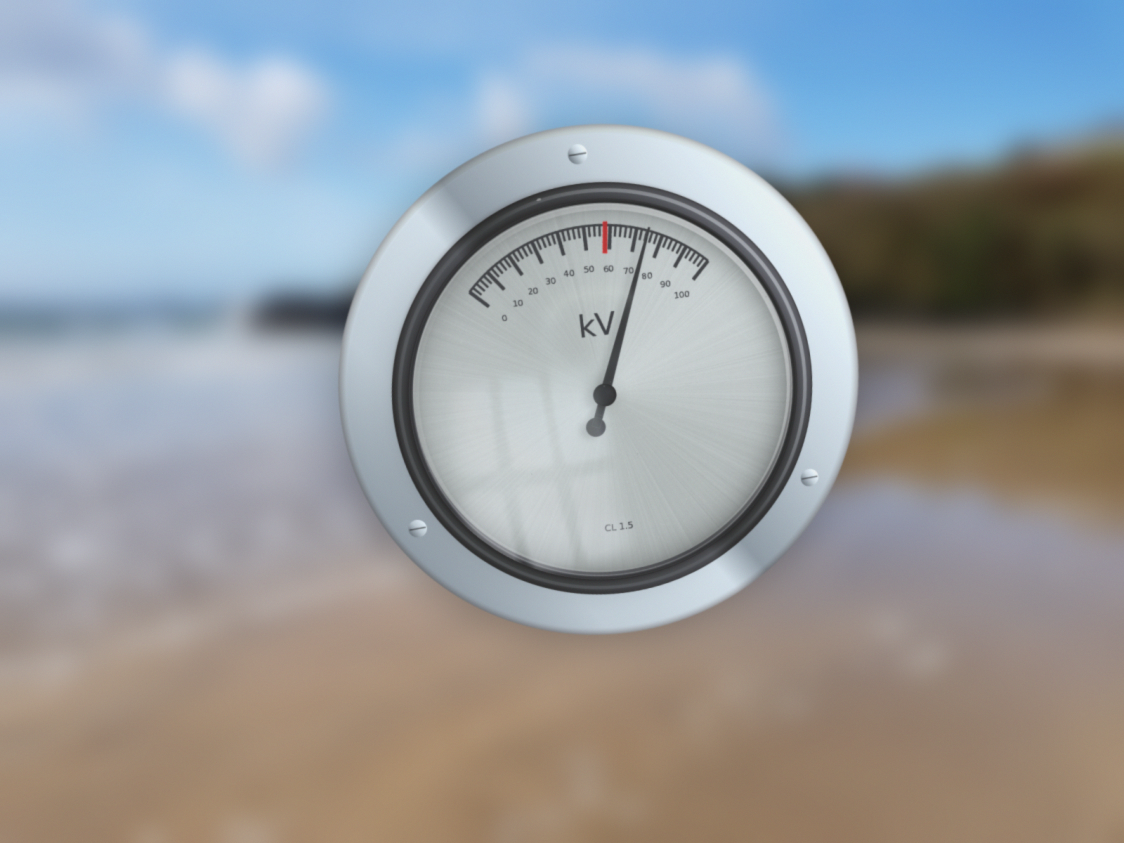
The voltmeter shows **74** kV
